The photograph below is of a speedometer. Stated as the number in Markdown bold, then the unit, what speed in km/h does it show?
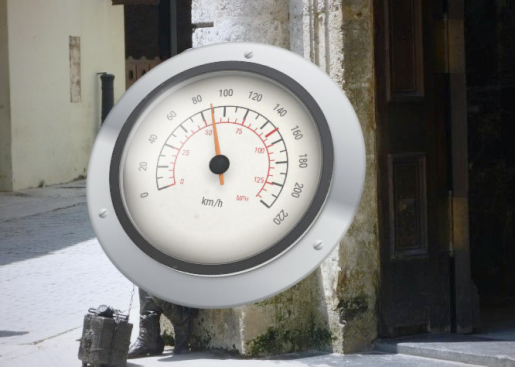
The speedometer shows **90** km/h
